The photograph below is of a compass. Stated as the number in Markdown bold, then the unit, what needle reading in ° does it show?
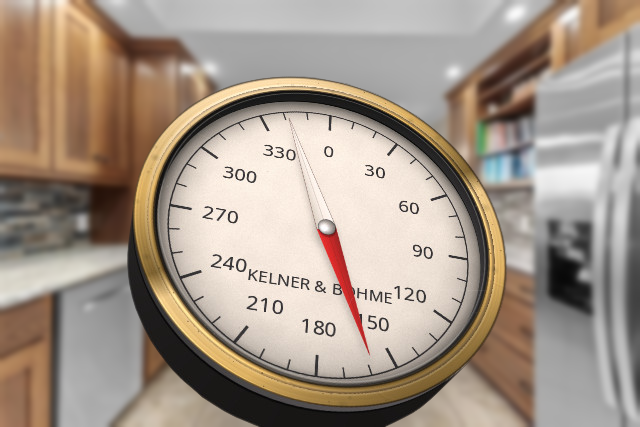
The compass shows **160** °
